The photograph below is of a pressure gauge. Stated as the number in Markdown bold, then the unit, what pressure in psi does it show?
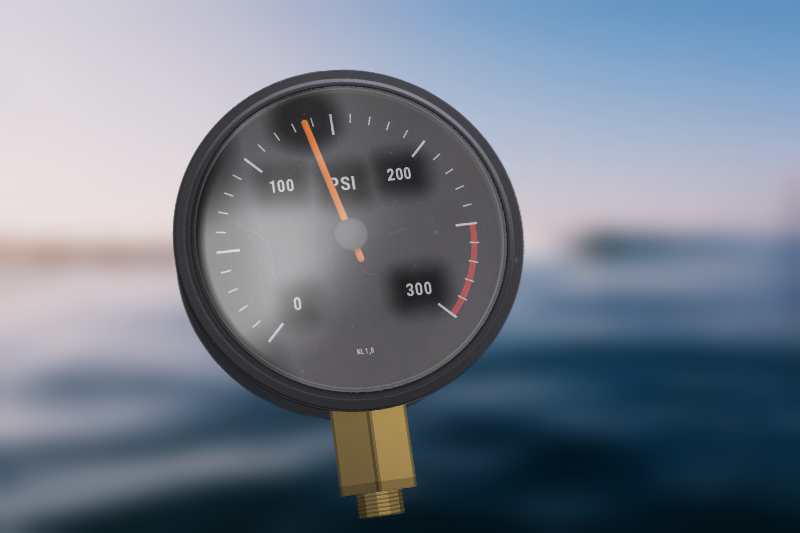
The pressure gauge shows **135** psi
